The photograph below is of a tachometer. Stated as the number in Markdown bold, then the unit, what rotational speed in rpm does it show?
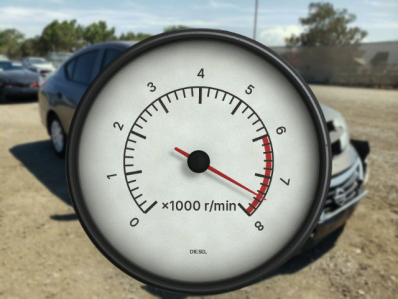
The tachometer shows **7500** rpm
